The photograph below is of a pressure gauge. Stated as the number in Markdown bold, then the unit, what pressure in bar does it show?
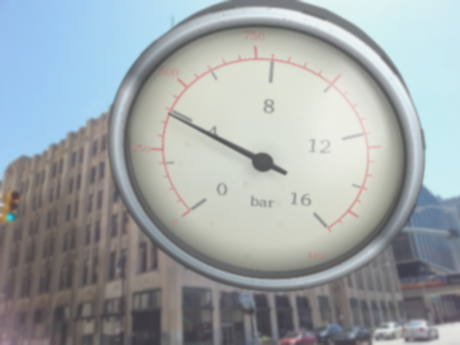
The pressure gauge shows **4** bar
